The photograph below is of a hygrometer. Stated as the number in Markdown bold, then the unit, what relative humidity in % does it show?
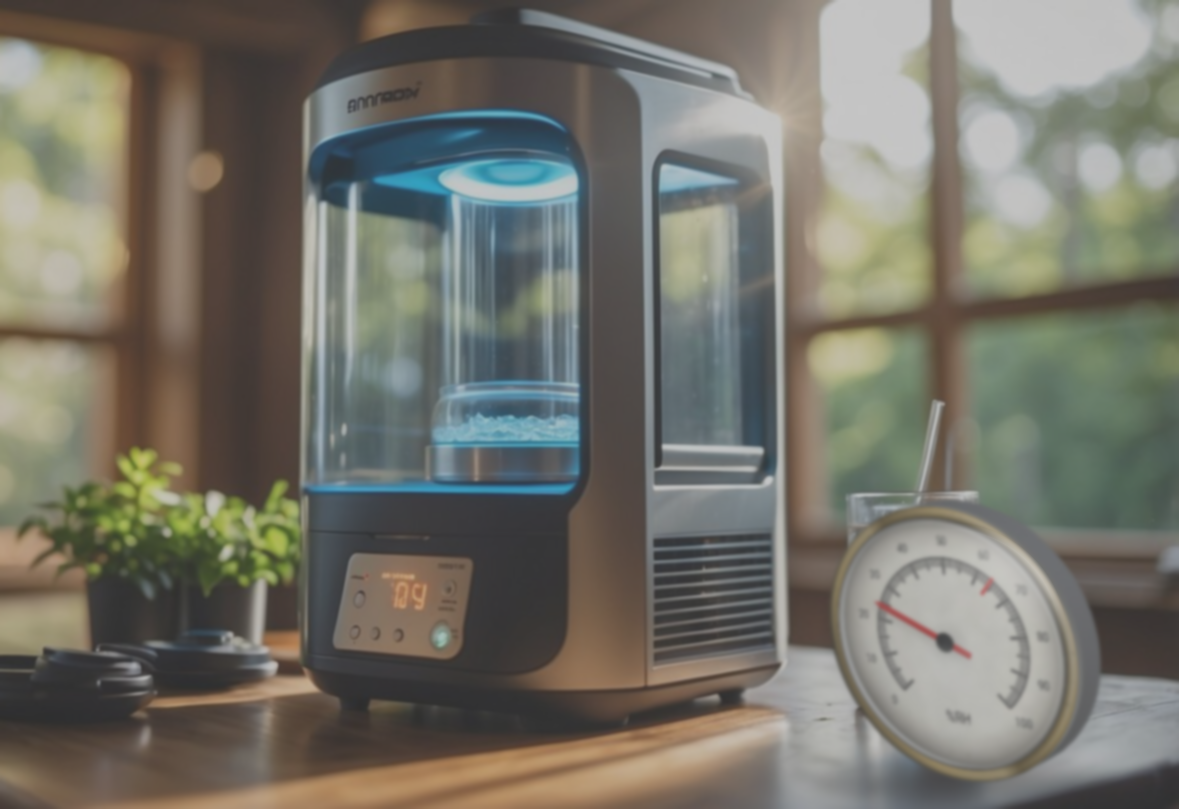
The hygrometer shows **25** %
